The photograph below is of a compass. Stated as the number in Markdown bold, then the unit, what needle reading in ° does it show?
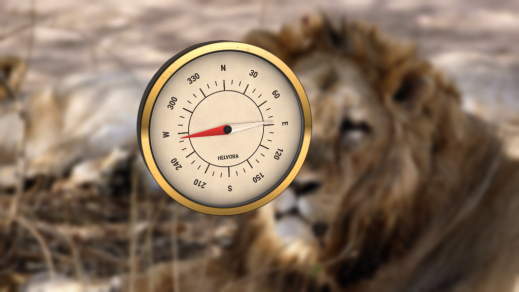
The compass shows **265** °
